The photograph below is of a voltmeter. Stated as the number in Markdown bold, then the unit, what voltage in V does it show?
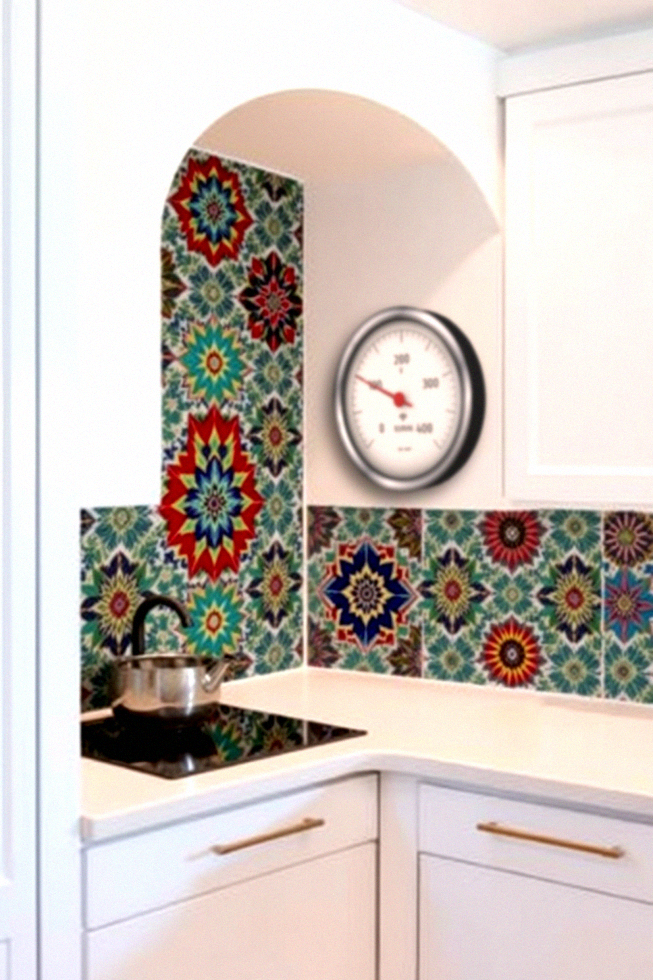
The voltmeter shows **100** V
